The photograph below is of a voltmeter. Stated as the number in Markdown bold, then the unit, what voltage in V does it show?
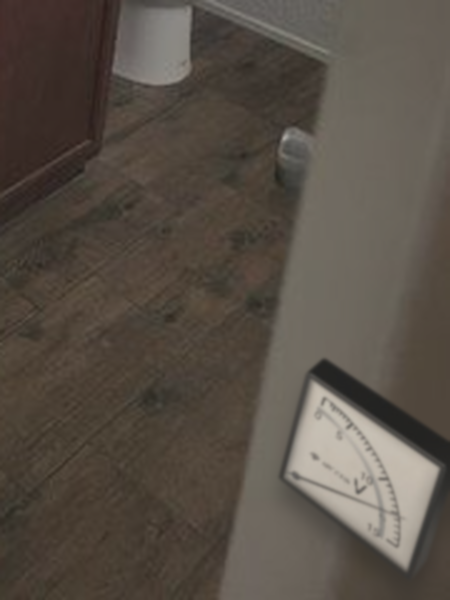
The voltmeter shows **12.5** V
